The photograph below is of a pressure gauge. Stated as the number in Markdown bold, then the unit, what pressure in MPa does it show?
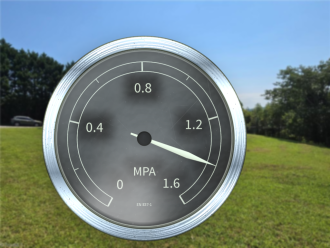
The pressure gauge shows **1.4** MPa
